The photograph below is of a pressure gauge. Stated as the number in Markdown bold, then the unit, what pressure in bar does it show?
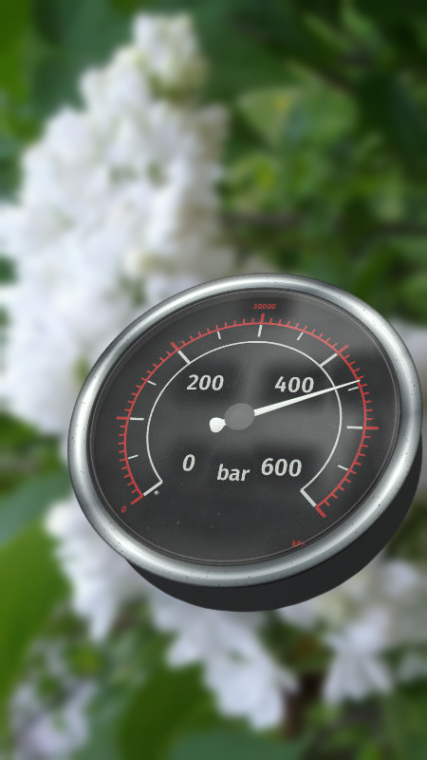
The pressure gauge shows **450** bar
